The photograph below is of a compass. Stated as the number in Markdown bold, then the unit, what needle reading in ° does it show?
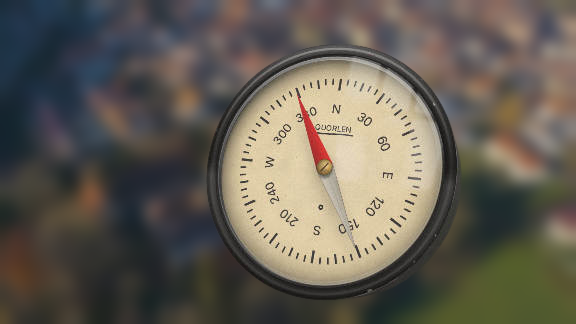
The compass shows **330** °
